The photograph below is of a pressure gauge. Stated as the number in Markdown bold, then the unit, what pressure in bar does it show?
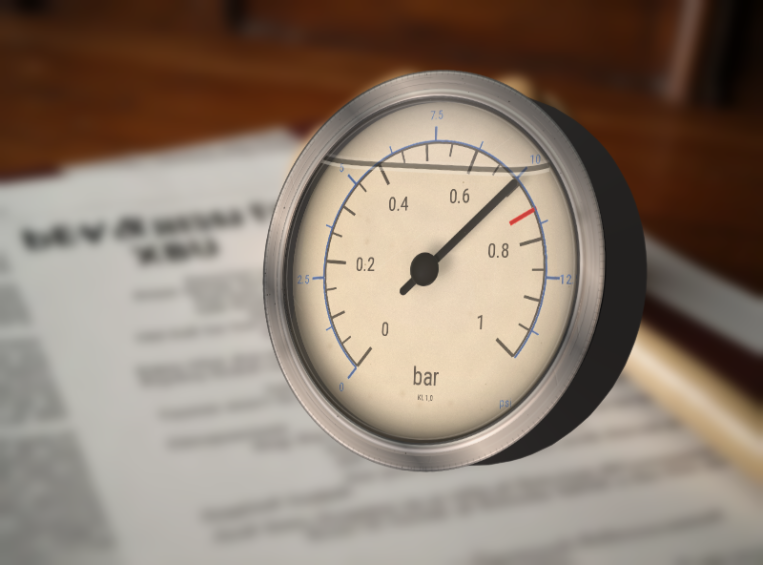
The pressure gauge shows **0.7** bar
